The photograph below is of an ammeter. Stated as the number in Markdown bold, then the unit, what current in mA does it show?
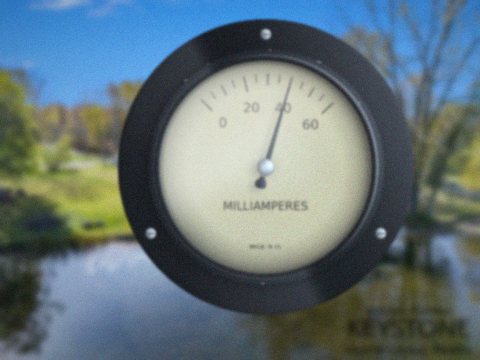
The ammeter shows **40** mA
